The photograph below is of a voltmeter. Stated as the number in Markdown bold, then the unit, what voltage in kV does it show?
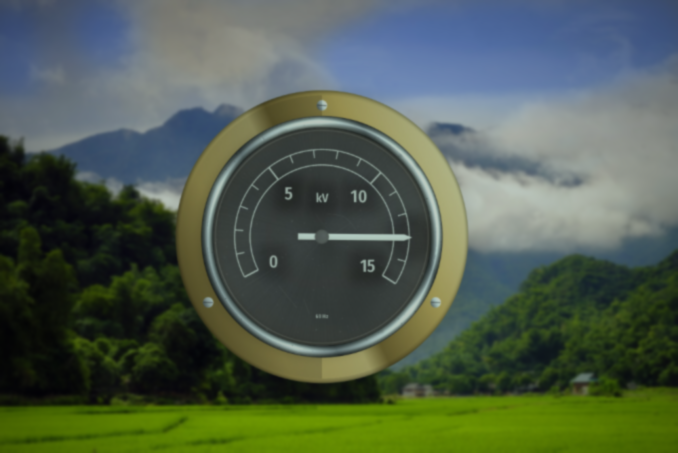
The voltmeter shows **13** kV
